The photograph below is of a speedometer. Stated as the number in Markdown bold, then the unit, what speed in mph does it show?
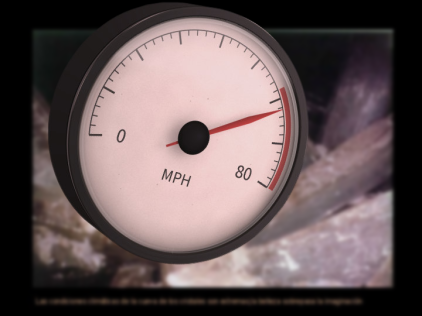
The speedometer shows **62** mph
